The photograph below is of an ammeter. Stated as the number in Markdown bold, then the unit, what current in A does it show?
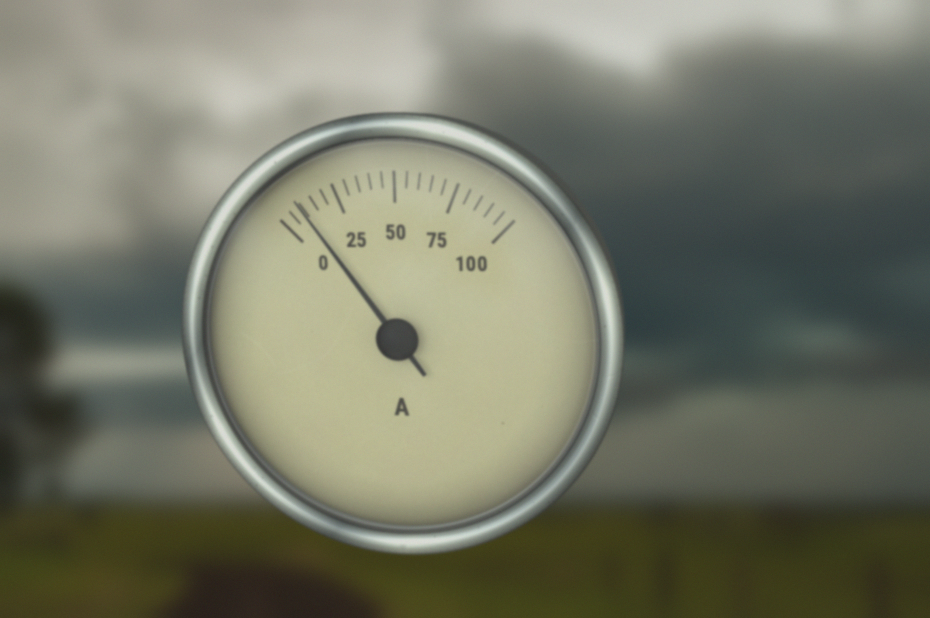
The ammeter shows **10** A
